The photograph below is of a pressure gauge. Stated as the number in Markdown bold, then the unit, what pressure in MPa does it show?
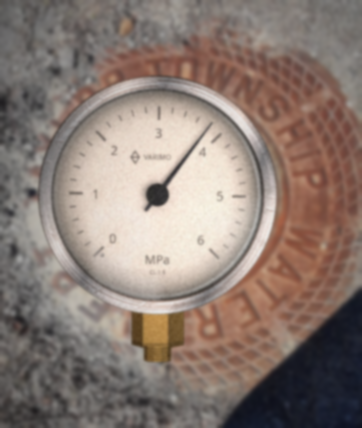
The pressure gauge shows **3.8** MPa
